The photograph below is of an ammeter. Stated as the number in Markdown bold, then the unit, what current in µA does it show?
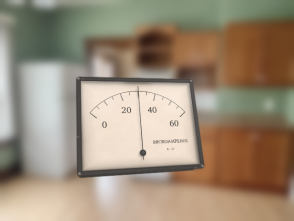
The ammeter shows **30** µA
